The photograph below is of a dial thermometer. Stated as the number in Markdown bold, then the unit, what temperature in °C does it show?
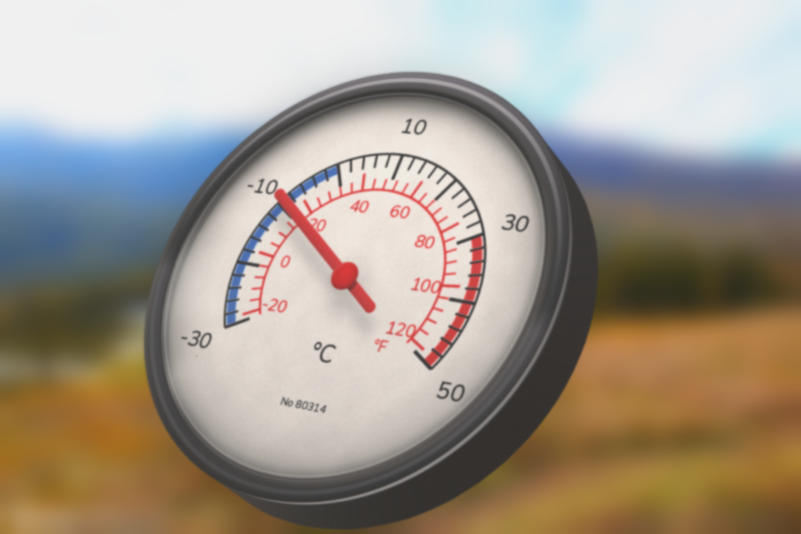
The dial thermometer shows **-9** °C
